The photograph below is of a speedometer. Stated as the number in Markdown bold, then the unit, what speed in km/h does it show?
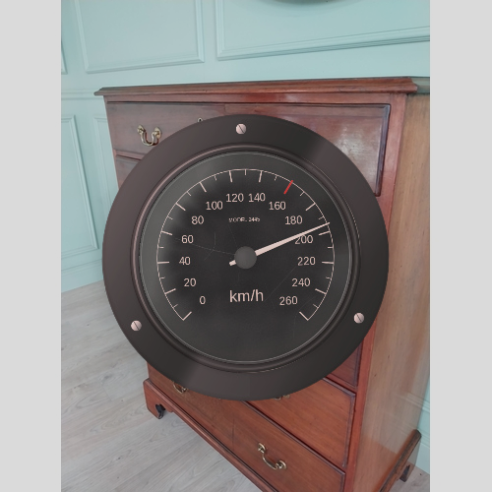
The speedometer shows **195** km/h
